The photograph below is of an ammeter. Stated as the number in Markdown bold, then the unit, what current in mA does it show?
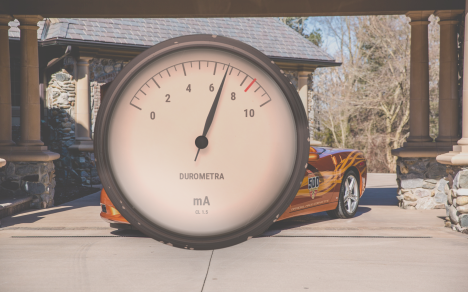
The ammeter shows **6.75** mA
